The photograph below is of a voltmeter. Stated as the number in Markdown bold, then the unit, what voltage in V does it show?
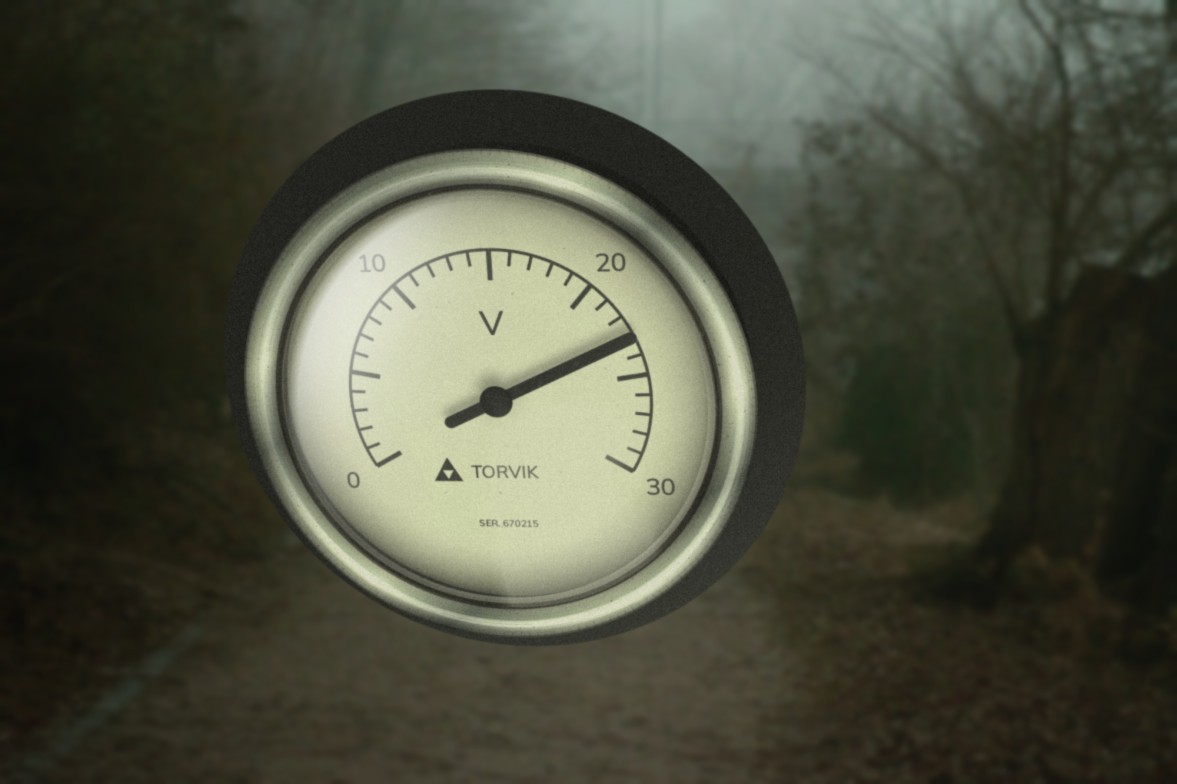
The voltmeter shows **23** V
